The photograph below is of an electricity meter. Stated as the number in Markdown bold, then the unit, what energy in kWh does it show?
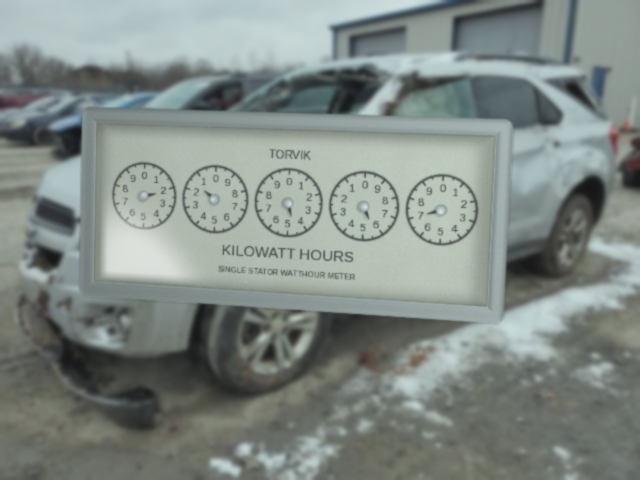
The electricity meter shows **21457** kWh
